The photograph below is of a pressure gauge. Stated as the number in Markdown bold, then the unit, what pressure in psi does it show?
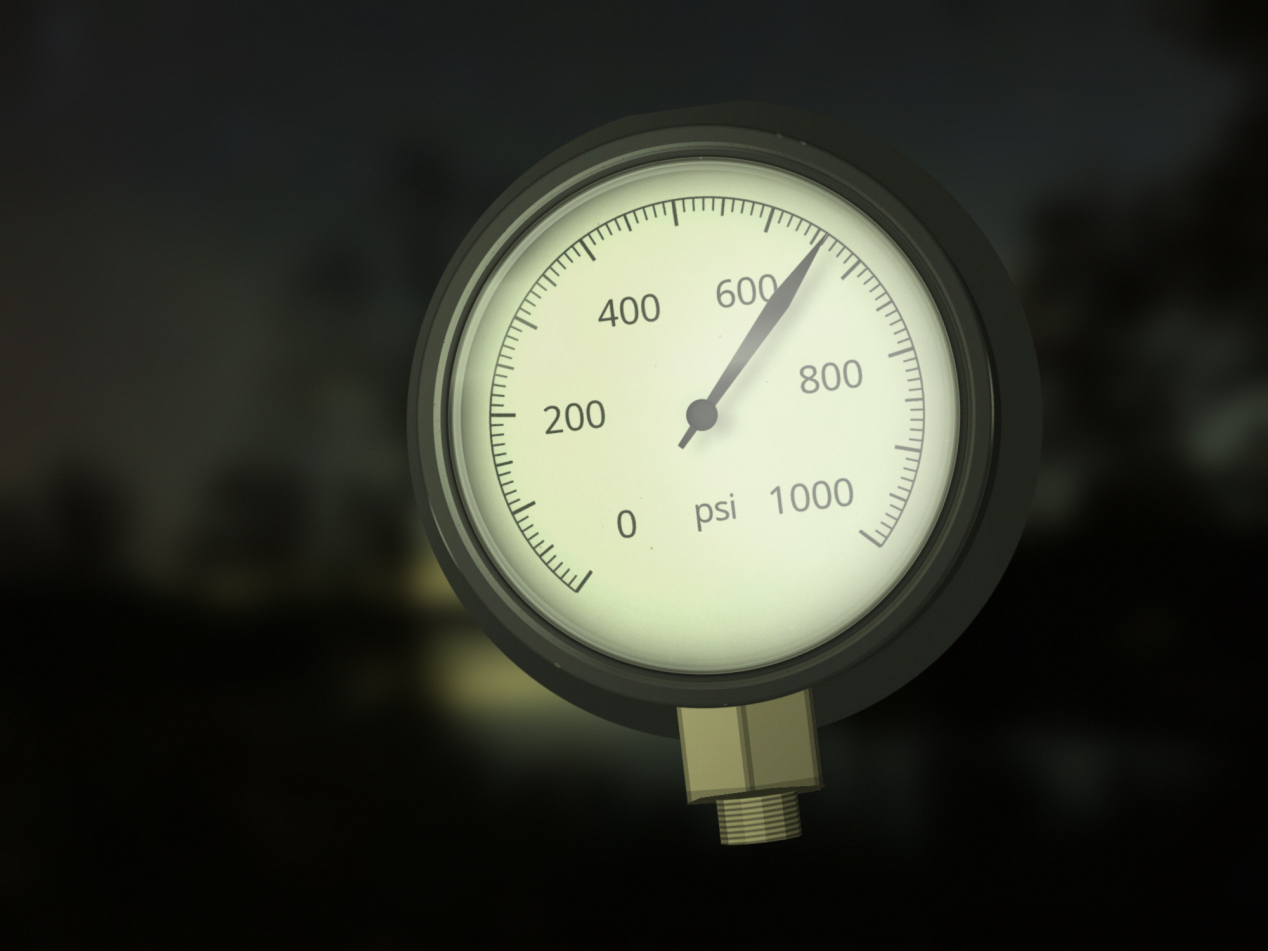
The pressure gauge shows **660** psi
